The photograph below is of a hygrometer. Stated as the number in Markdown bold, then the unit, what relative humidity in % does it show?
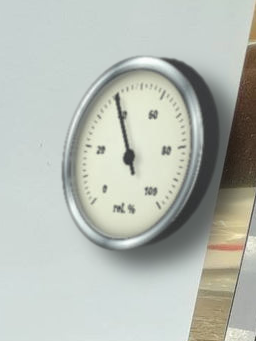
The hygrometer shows **40** %
